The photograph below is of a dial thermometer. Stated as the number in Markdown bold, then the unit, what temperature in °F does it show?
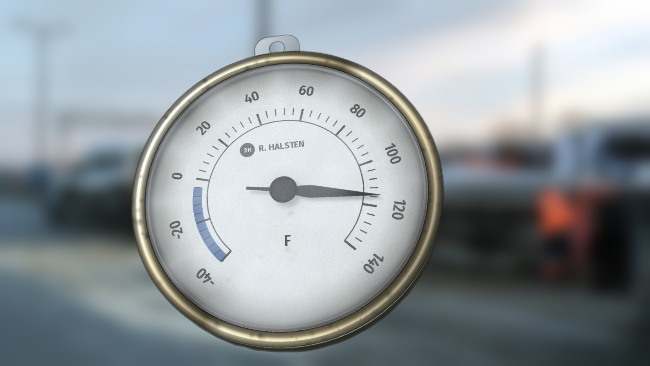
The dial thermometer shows **116** °F
